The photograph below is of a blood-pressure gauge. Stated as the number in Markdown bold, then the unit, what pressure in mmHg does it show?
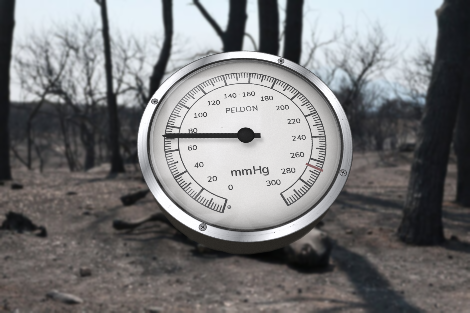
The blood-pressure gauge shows **70** mmHg
